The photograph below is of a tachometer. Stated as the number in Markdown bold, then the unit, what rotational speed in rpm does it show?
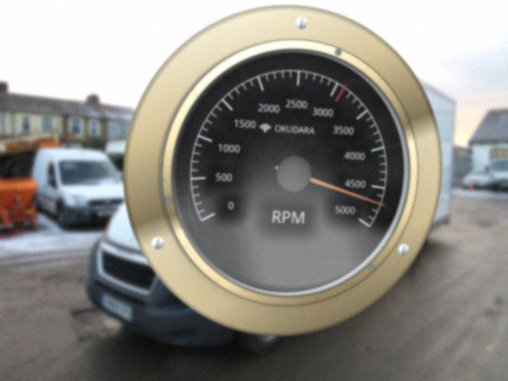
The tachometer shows **4700** rpm
